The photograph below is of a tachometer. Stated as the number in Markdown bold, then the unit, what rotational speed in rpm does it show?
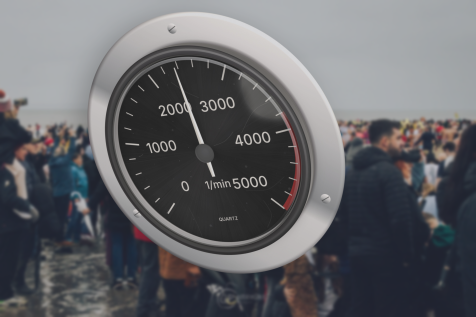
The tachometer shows **2400** rpm
